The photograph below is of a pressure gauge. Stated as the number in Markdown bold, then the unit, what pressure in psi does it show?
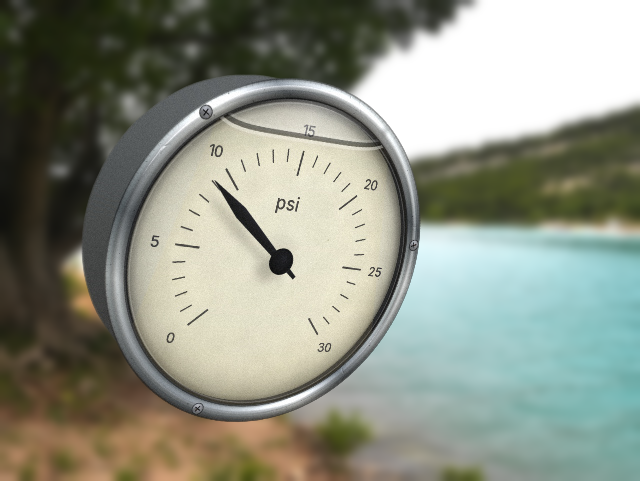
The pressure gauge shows **9** psi
